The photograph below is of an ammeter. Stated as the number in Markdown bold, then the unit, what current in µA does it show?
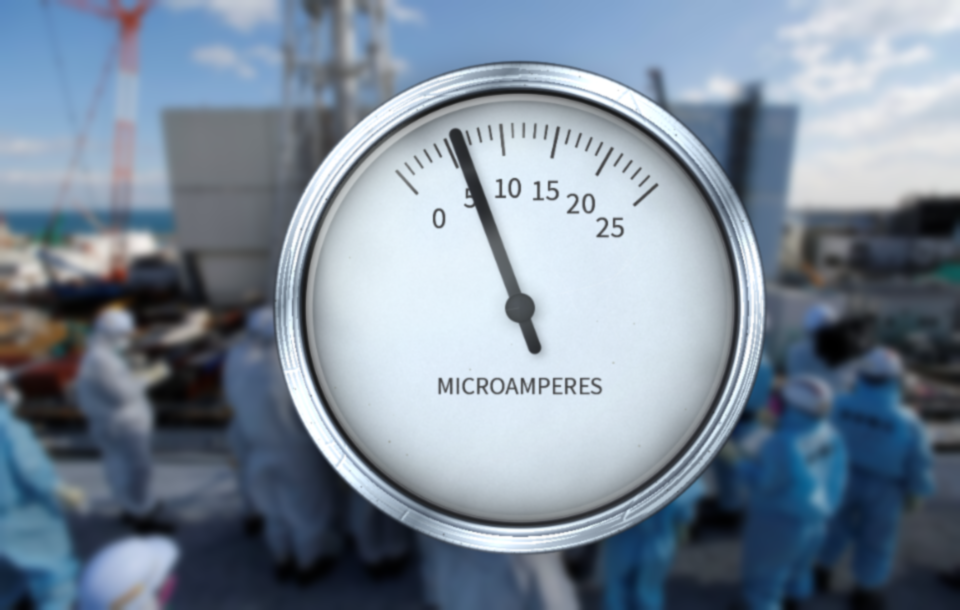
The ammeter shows **6** µA
